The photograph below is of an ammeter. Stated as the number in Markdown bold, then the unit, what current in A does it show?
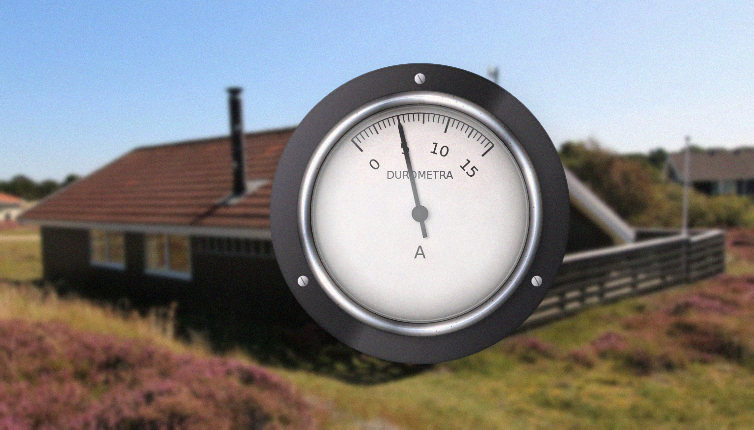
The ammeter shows **5** A
